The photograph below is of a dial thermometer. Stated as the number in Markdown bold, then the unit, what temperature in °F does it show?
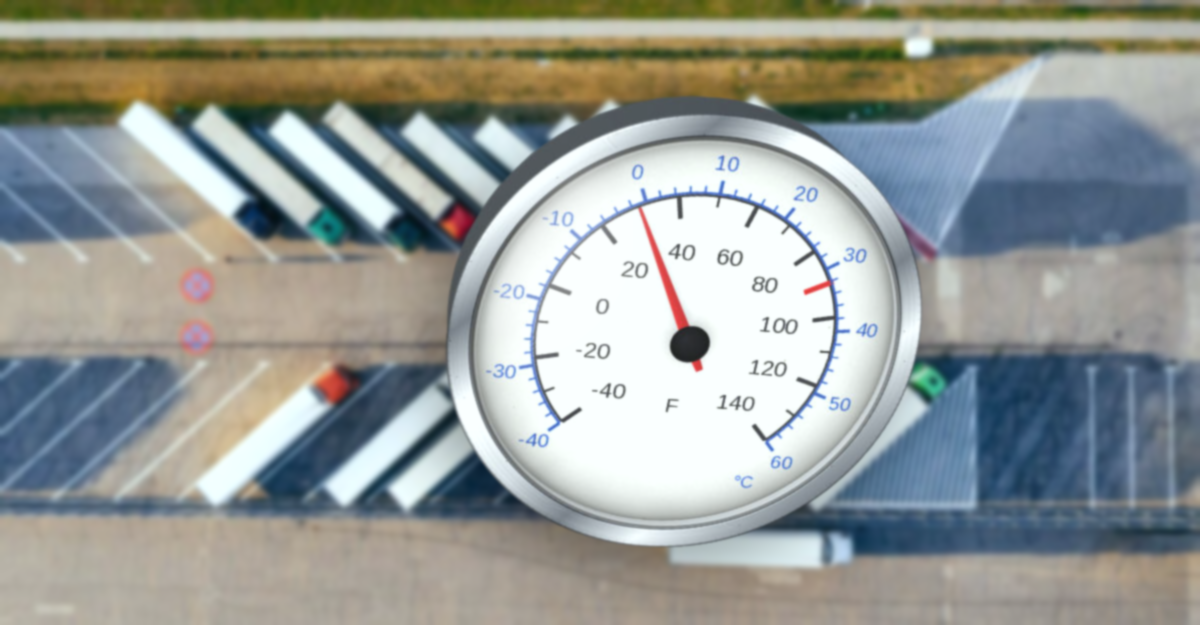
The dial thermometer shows **30** °F
